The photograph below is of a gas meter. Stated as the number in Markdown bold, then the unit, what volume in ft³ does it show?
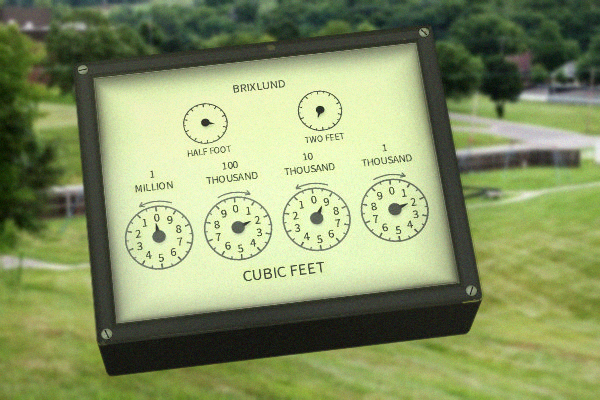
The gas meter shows **19200** ft³
